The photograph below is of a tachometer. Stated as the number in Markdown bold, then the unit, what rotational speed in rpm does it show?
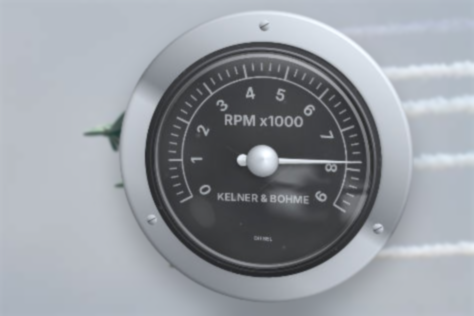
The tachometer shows **7800** rpm
